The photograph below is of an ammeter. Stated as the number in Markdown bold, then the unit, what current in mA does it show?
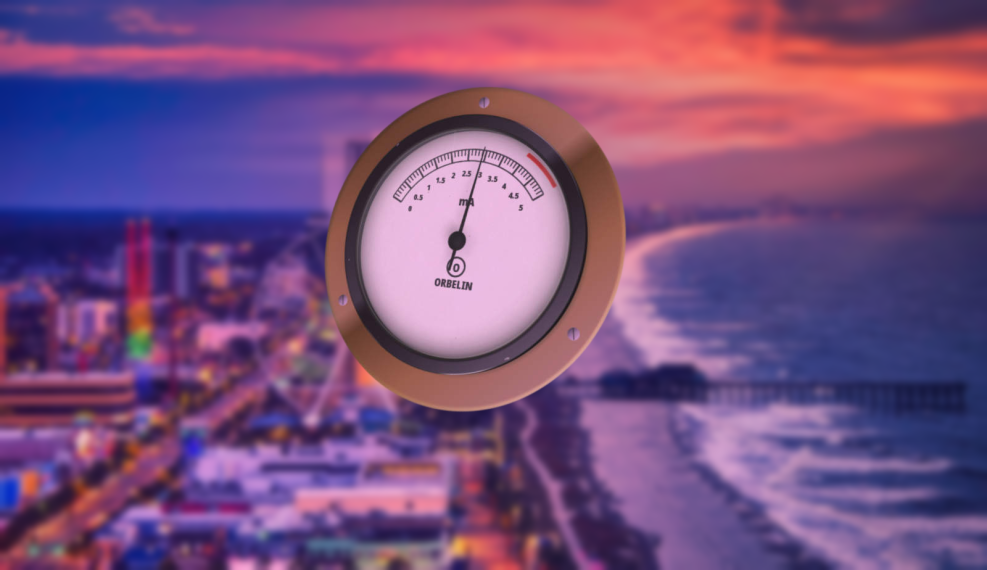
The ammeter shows **3** mA
